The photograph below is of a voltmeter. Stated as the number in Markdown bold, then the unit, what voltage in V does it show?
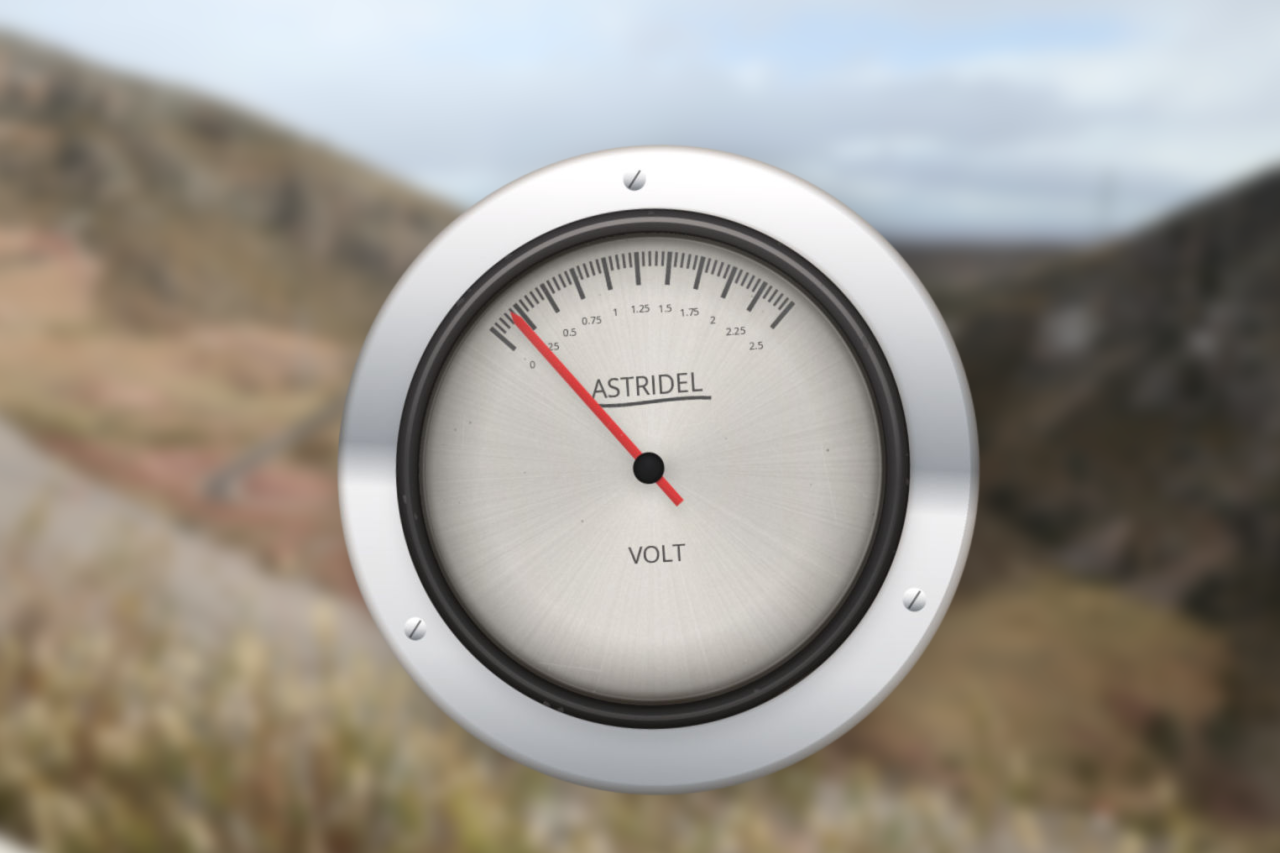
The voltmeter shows **0.2** V
